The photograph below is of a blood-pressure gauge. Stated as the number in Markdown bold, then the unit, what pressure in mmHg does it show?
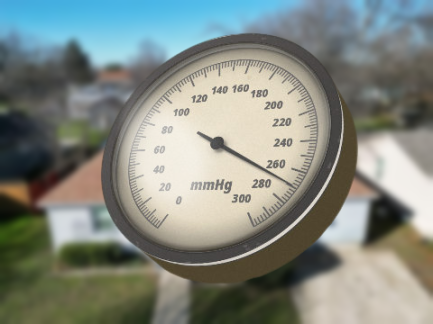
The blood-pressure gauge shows **270** mmHg
